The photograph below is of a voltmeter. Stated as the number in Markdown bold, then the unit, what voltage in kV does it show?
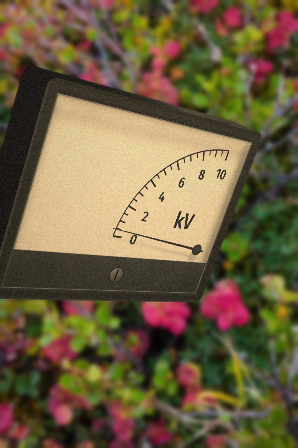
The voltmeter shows **0.5** kV
